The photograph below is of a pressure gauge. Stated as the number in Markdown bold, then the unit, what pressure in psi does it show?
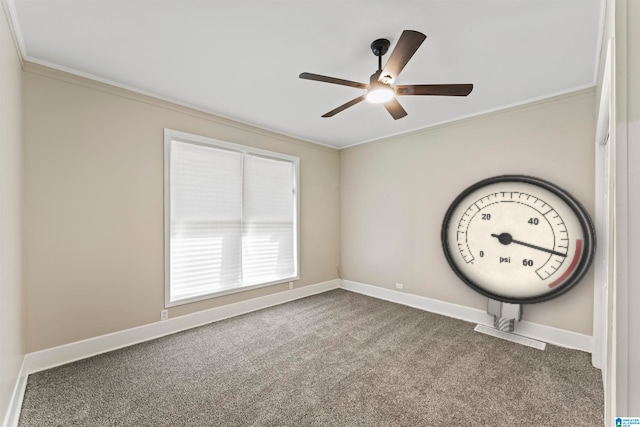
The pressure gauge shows **52** psi
